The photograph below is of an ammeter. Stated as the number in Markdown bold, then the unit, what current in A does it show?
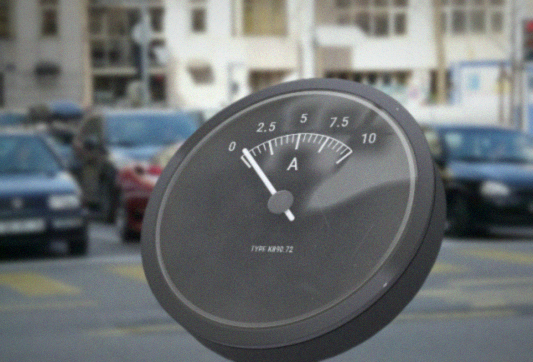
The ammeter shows **0.5** A
